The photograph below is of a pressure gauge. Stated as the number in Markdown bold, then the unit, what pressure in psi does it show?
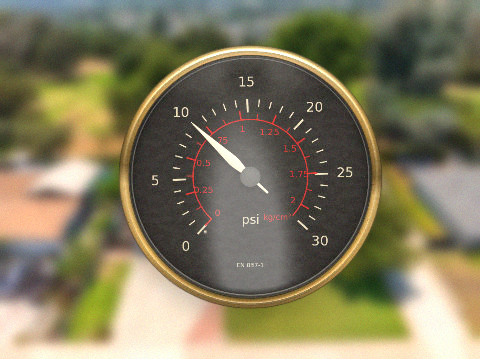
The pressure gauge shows **10** psi
